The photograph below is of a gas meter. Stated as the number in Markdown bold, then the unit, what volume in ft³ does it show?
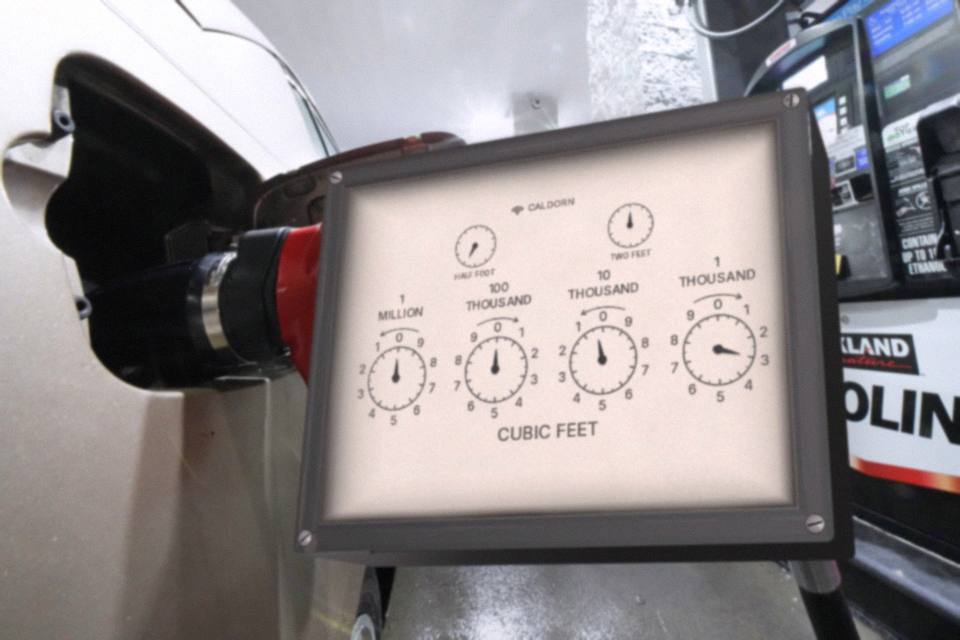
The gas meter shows **300** ft³
